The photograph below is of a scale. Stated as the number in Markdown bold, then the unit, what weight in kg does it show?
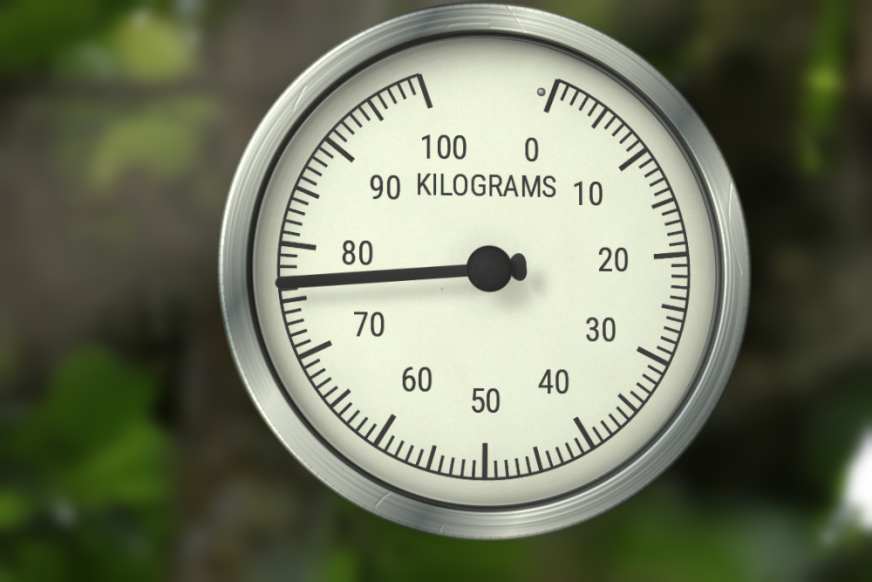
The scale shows **76.5** kg
